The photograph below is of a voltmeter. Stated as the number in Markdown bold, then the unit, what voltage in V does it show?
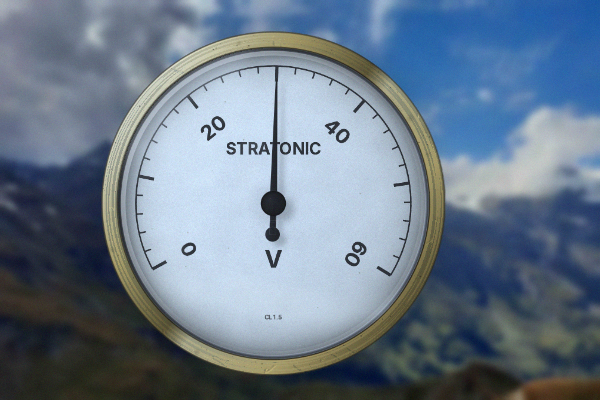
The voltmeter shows **30** V
